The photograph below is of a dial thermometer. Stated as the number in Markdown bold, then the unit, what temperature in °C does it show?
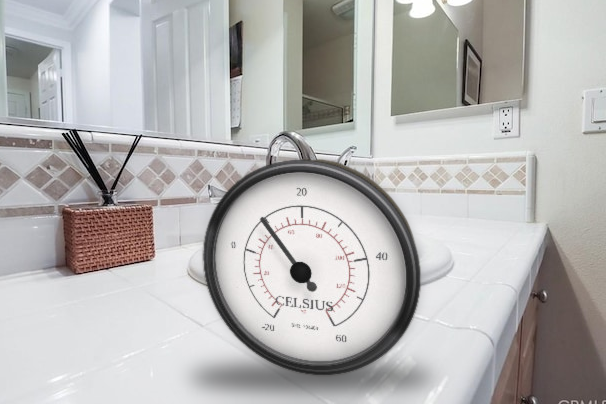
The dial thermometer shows **10** °C
